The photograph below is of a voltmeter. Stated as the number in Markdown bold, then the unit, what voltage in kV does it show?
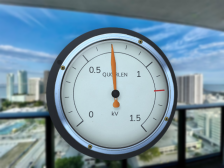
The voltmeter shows **0.7** kV
